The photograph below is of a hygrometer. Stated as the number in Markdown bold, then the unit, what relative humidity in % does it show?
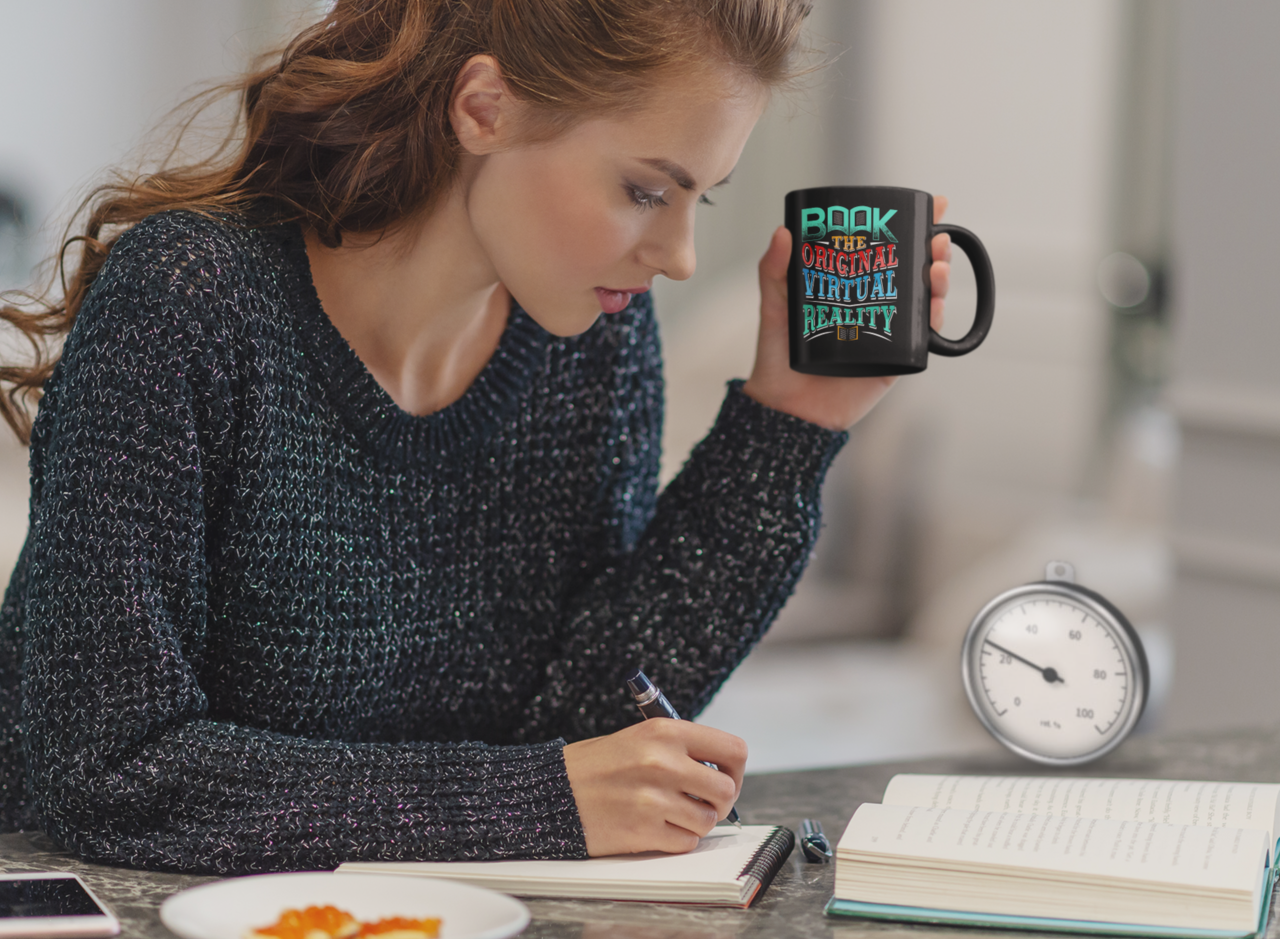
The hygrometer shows **24** %
